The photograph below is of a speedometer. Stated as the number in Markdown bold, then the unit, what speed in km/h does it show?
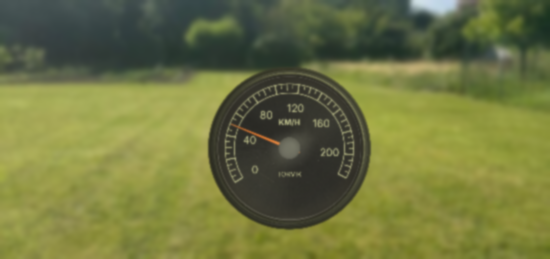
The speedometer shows **50** km/h
